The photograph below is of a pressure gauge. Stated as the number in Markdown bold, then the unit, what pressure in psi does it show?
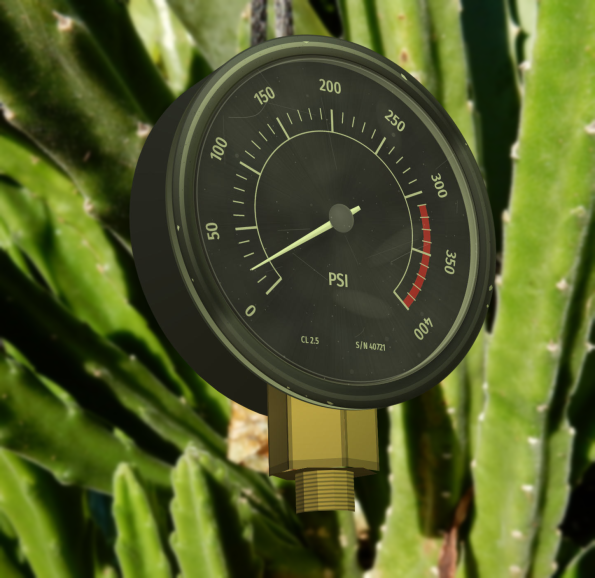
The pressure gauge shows **20** psi
